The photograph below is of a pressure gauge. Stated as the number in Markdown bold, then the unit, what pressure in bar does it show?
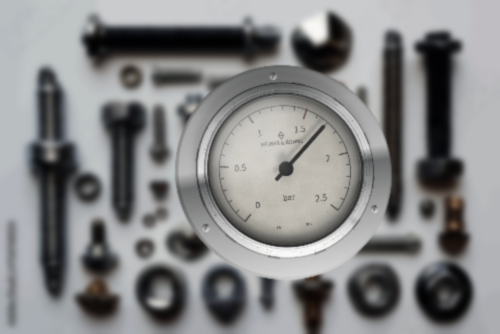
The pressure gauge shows **1.7** bar
